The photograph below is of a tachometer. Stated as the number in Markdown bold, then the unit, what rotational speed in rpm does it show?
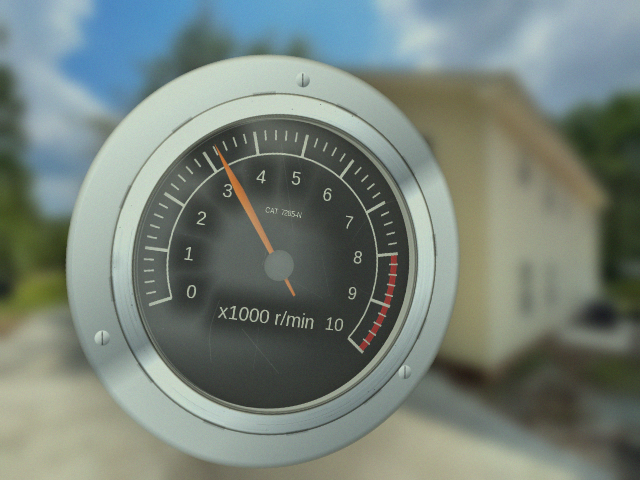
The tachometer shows **3200** rpm
